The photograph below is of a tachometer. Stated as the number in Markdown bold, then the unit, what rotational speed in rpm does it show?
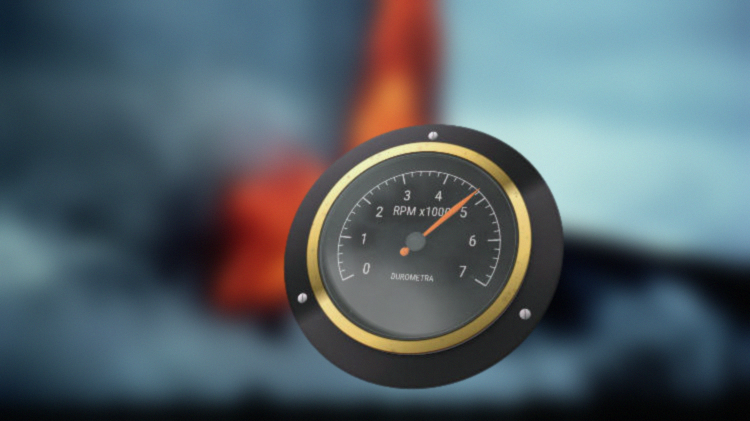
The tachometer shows **4800** rpm
